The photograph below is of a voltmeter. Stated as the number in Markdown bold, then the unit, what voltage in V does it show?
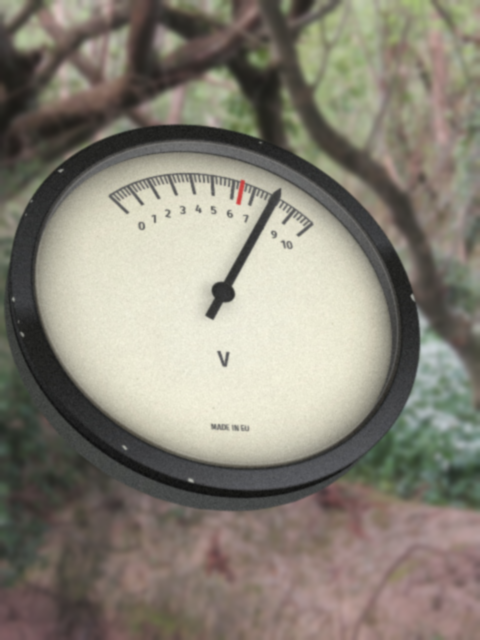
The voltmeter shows **8** V
